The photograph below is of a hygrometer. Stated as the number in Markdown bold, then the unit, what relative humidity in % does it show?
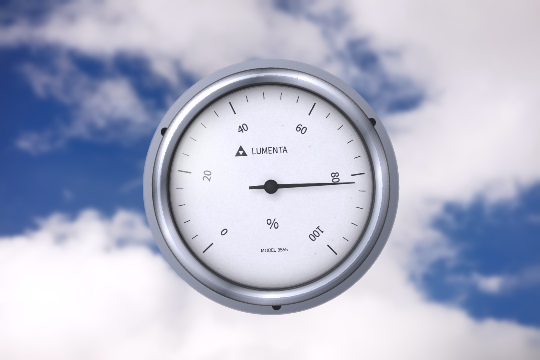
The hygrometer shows **82** %
